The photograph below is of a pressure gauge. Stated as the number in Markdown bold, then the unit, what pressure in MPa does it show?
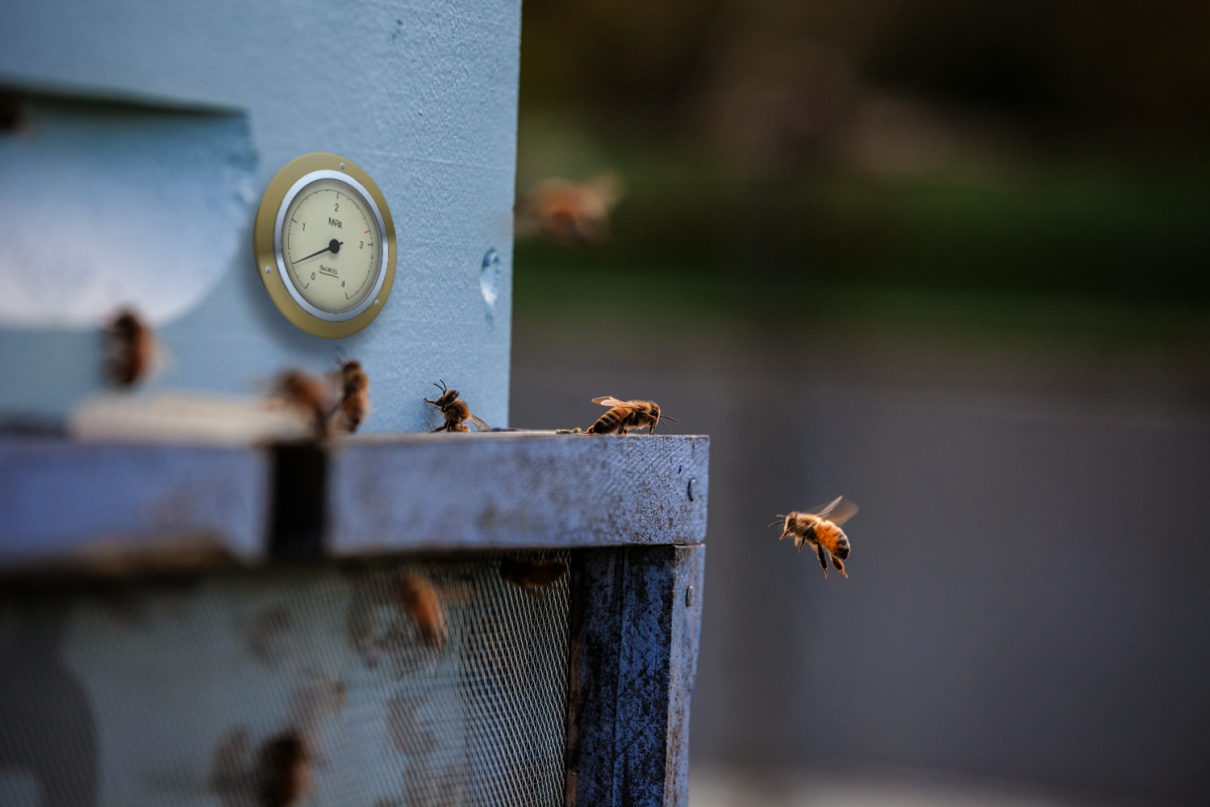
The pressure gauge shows **0.4** MPa
